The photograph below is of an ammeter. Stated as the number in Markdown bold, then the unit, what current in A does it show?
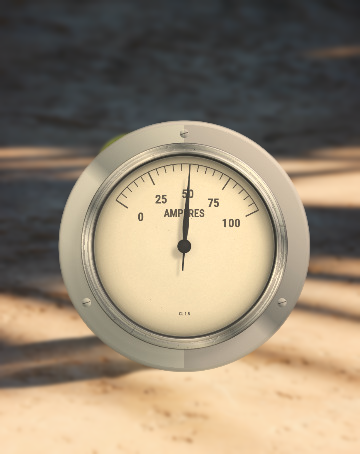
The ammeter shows **50** A
